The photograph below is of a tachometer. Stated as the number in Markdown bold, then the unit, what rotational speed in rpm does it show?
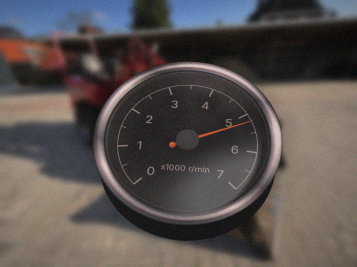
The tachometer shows **5250** rpm
